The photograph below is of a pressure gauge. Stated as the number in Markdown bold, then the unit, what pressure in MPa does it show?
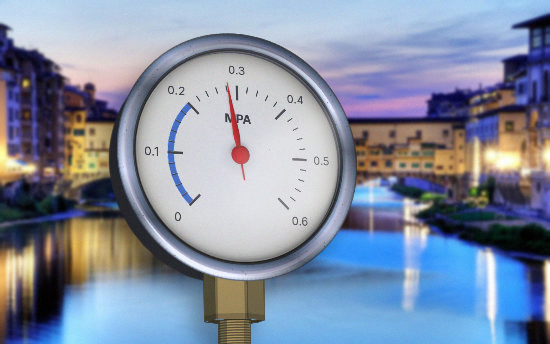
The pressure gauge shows **0.28** MPa
